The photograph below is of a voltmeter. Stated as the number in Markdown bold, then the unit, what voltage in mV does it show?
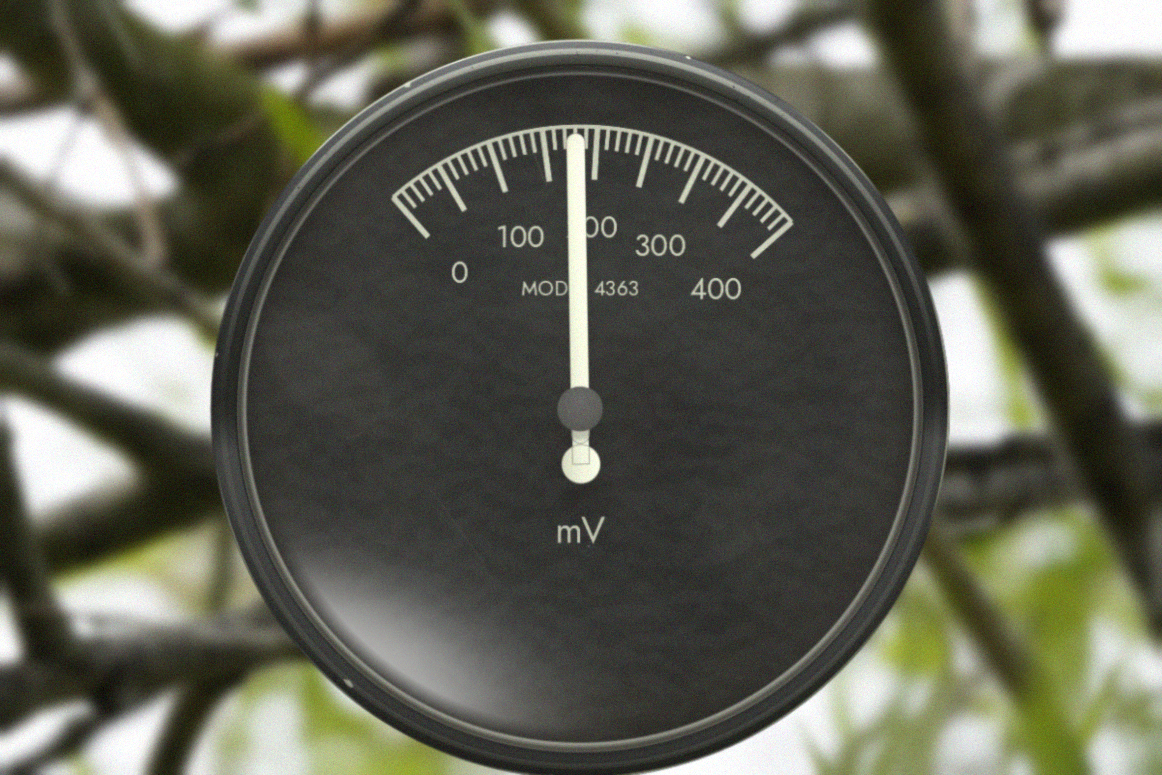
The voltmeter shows **180** mV
